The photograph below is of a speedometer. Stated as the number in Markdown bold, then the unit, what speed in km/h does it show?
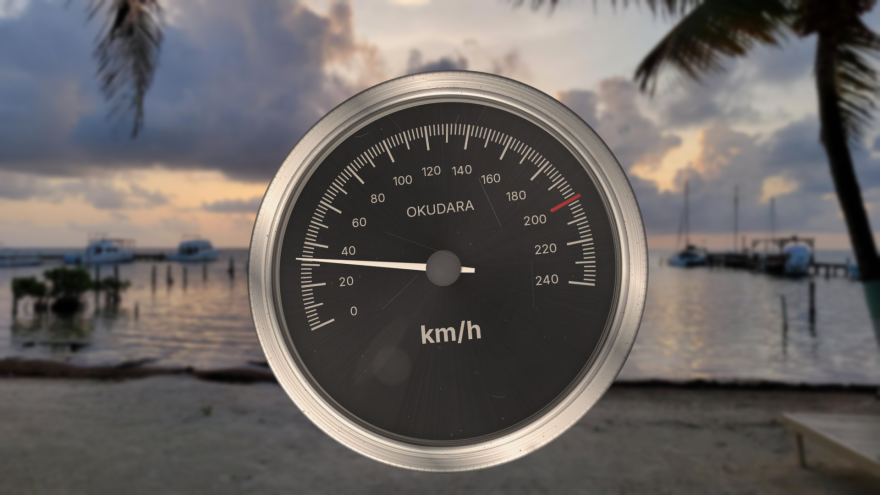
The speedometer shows **32** km/h
